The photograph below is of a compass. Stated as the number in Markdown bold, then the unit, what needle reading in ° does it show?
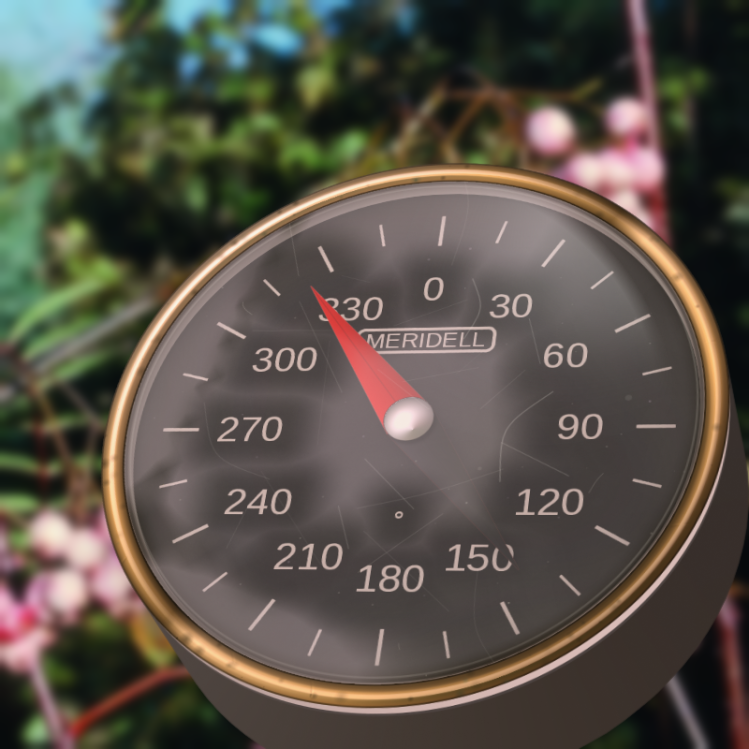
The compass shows **322.5** °
